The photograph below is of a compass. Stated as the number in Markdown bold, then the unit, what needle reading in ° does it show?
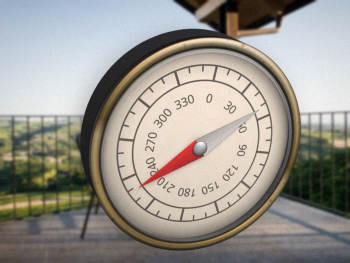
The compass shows **230** °
